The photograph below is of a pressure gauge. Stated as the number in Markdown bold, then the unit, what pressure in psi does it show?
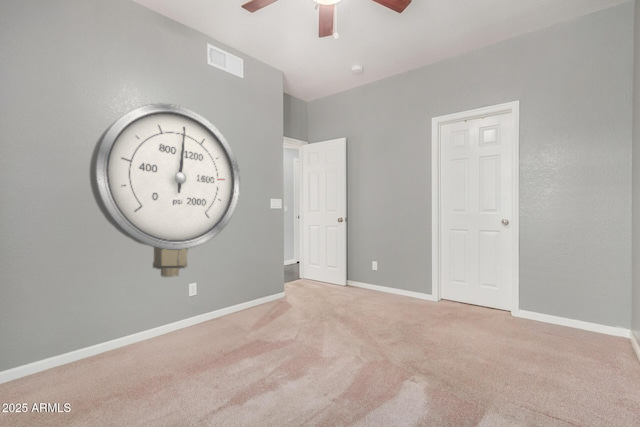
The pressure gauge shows **1000** psi
